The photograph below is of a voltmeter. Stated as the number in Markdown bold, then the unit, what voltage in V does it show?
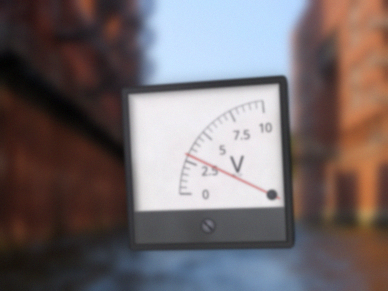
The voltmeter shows **3** V
